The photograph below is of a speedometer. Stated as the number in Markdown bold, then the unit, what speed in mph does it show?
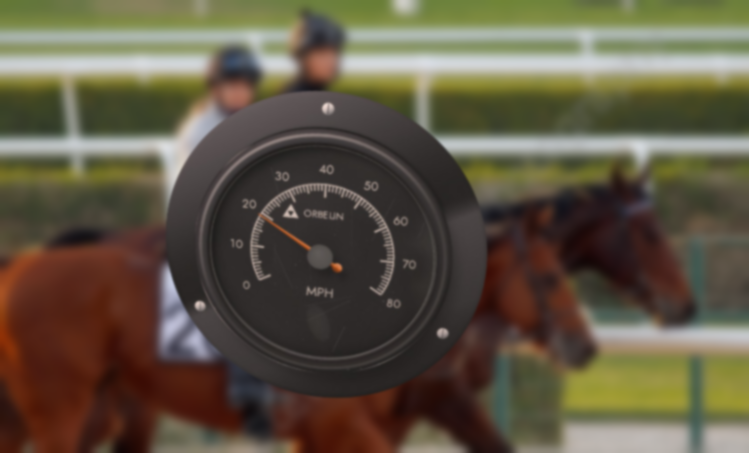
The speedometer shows **20** mph
